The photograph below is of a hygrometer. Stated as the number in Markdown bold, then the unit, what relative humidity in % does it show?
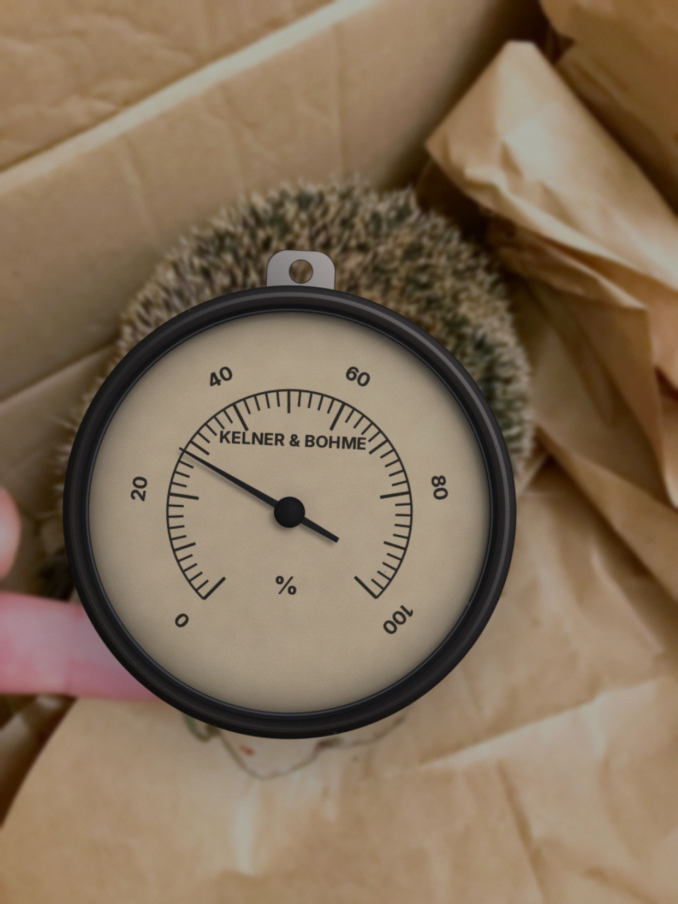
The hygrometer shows **28** %
